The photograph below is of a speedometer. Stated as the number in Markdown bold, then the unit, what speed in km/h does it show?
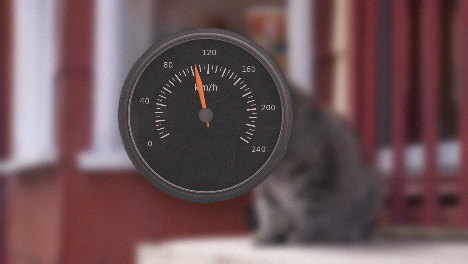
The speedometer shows **105** km/h
